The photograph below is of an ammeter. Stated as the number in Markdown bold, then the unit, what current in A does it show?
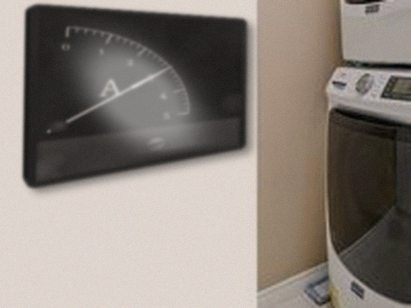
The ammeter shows **3** A
